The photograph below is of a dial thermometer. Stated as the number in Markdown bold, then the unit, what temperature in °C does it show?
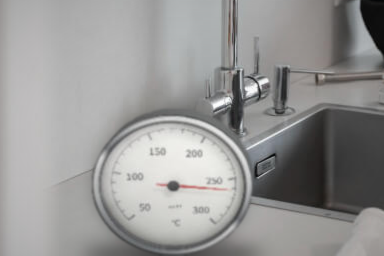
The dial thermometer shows **260** °C
